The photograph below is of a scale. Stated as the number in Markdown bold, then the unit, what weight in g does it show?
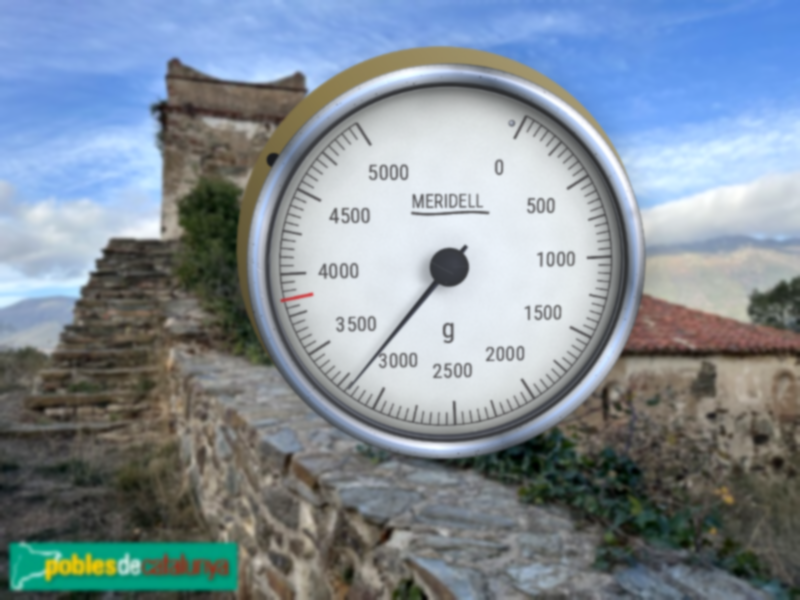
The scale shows **3200** g
